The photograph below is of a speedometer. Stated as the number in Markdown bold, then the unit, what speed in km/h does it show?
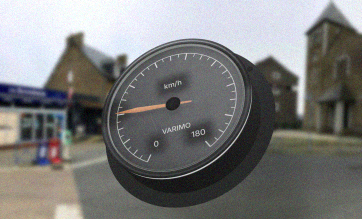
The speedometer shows **40** km/h
